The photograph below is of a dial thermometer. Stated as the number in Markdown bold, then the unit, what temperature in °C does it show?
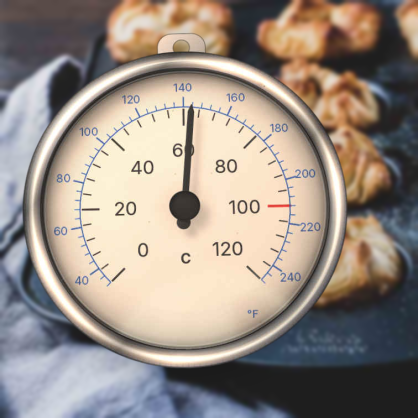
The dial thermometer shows **62** °C
